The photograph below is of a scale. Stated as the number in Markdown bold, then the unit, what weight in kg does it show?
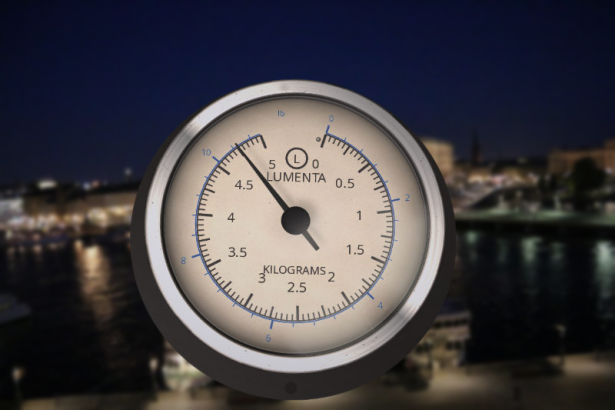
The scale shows **4.75** kg
